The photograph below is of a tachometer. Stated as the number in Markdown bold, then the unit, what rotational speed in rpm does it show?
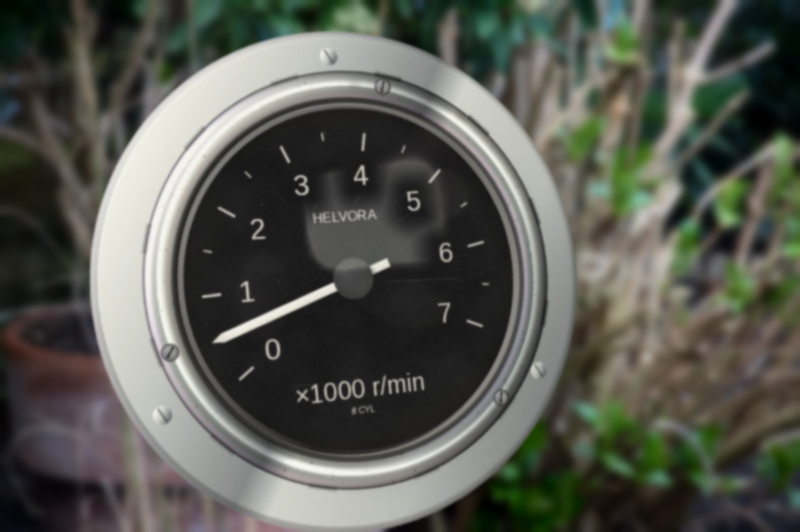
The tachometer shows **500** rpm
